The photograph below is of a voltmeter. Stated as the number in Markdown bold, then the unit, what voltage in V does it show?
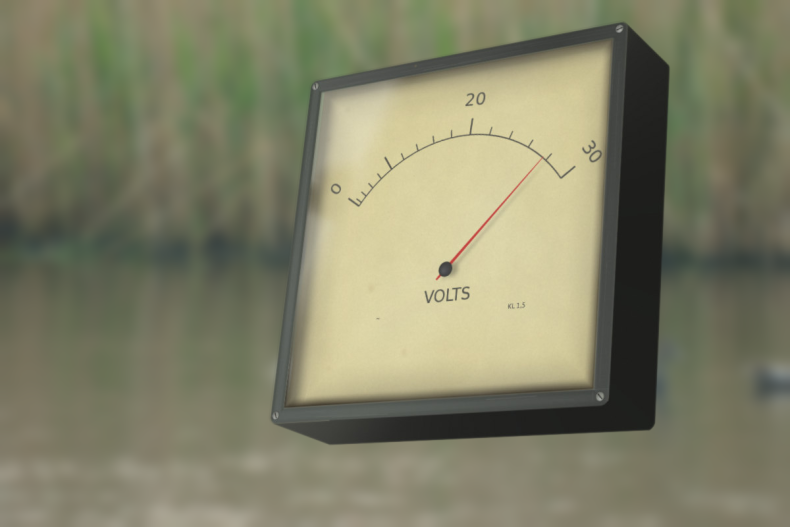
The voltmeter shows **28** V
